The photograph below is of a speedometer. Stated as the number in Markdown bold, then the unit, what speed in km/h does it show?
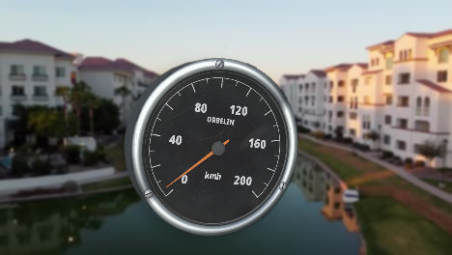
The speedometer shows **5** km/h
